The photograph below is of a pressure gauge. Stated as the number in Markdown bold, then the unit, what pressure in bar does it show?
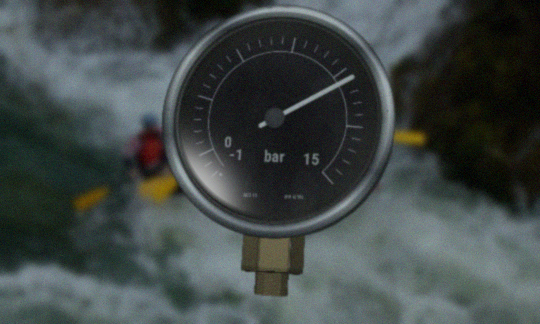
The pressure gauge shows **10.5** bar
